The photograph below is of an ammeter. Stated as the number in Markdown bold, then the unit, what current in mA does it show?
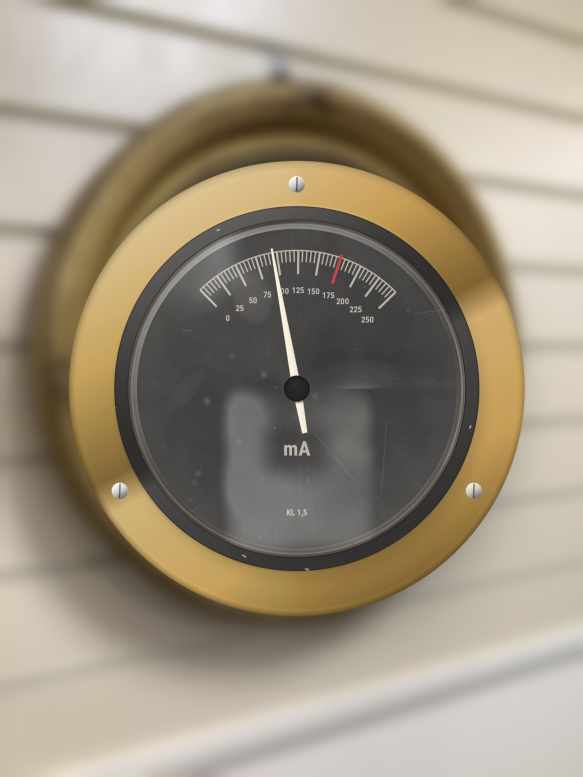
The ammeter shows **95** mA
